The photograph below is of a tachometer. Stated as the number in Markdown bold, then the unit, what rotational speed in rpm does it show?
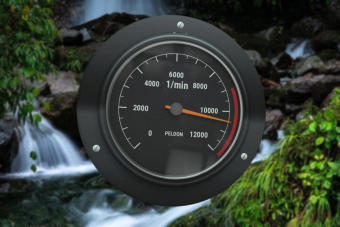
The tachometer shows **10500** rpm
